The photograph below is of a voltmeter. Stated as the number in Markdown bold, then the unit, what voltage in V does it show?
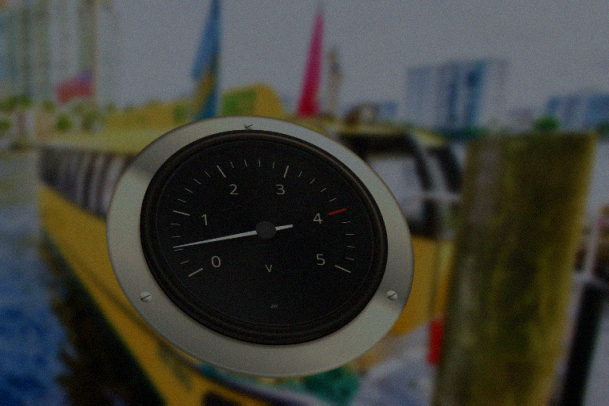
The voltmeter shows **0.4** V
